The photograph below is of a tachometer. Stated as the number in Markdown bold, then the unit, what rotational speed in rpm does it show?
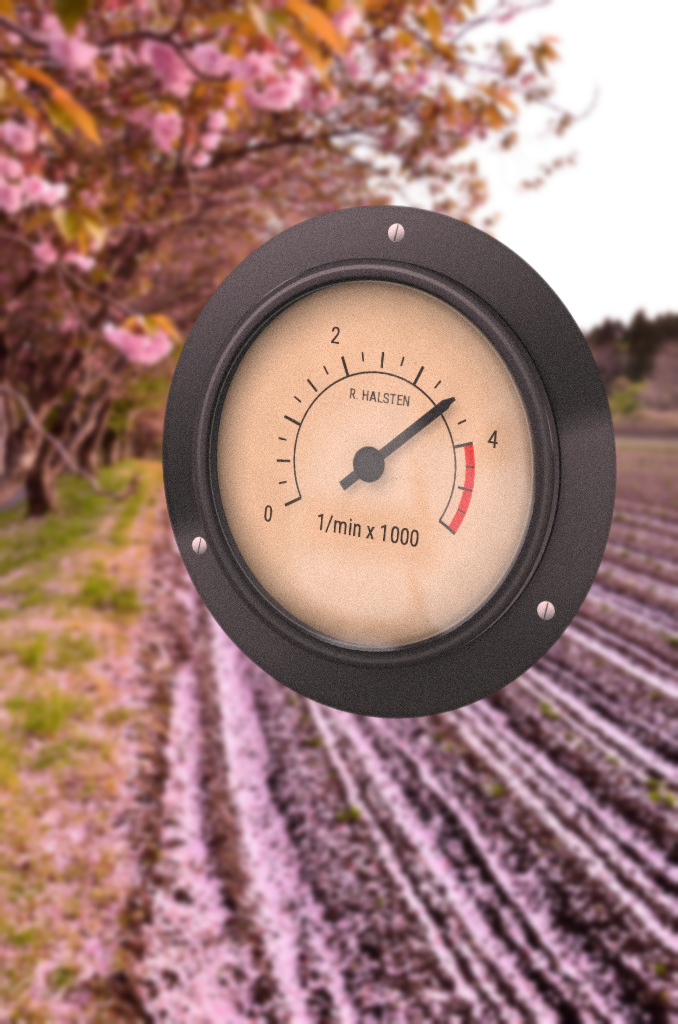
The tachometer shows **3500** rpm
